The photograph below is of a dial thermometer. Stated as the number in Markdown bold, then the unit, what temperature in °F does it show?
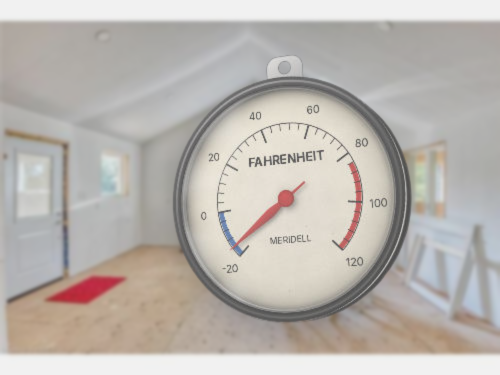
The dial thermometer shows **-16** °F
